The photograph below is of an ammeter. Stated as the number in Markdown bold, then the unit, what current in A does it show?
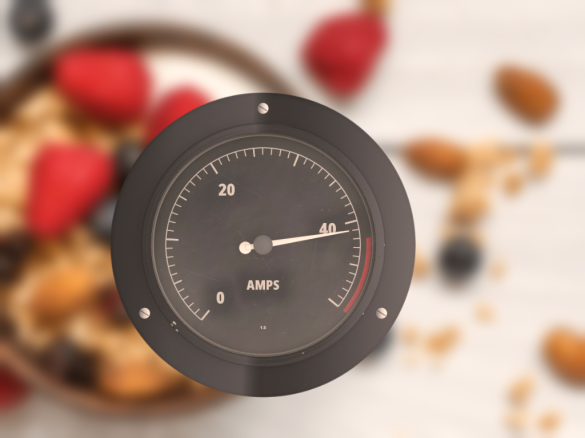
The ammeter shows **41** A
